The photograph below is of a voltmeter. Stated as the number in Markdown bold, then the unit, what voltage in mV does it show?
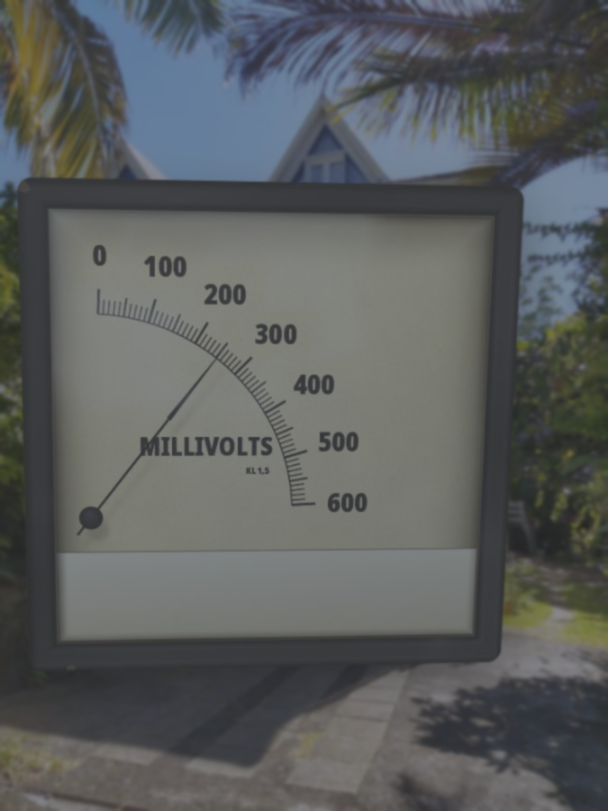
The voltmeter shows **250** mV
